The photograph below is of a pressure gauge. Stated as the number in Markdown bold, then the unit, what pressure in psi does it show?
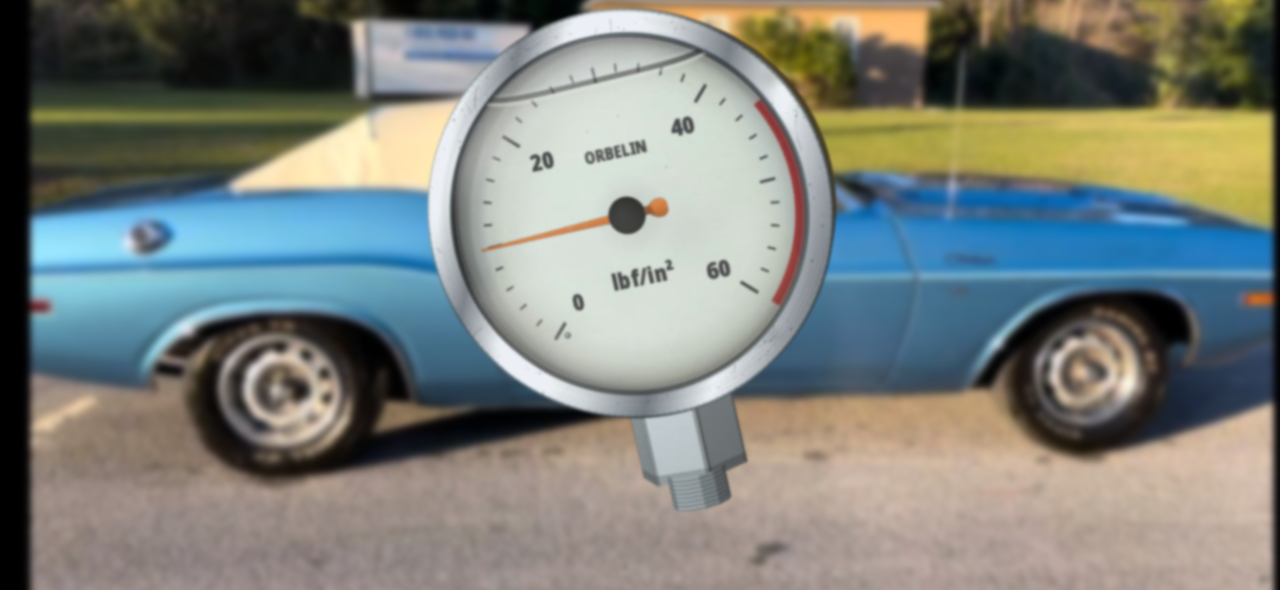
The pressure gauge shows **10** psi
